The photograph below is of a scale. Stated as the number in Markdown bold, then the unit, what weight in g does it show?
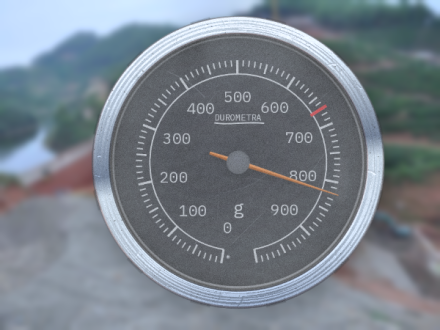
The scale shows **820** g
